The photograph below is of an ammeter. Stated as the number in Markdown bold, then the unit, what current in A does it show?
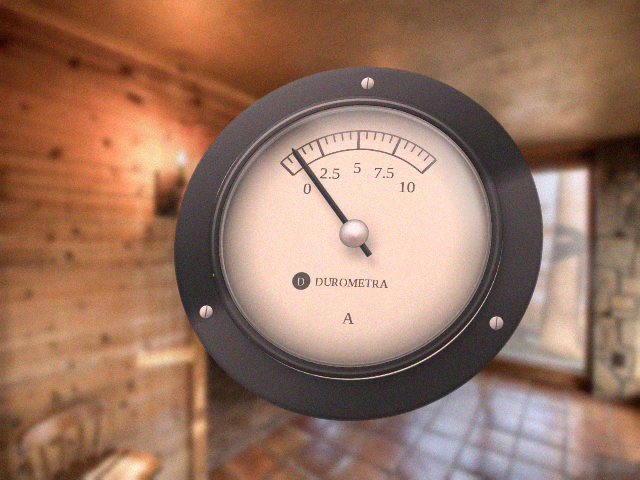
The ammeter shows **1** A
